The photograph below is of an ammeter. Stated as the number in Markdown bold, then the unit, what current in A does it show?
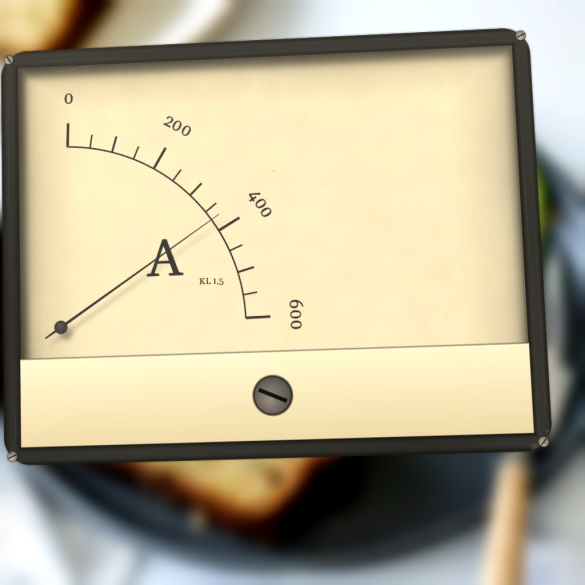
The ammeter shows **375** A
